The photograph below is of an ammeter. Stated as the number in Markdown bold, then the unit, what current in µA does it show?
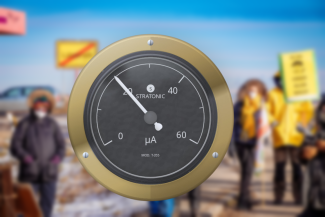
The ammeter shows **20** µA
